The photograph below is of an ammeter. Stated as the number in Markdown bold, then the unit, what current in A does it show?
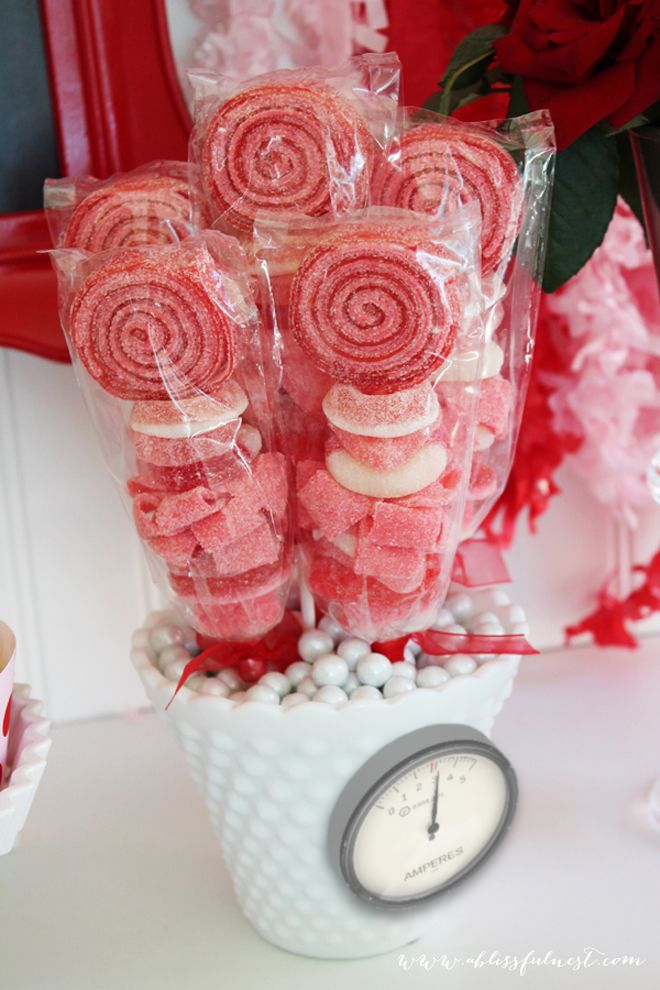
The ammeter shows **3** A
